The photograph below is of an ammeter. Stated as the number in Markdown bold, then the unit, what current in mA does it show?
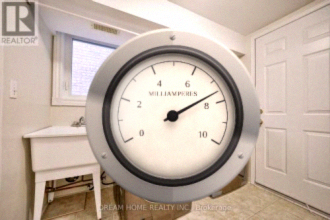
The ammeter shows **7.5** mA
